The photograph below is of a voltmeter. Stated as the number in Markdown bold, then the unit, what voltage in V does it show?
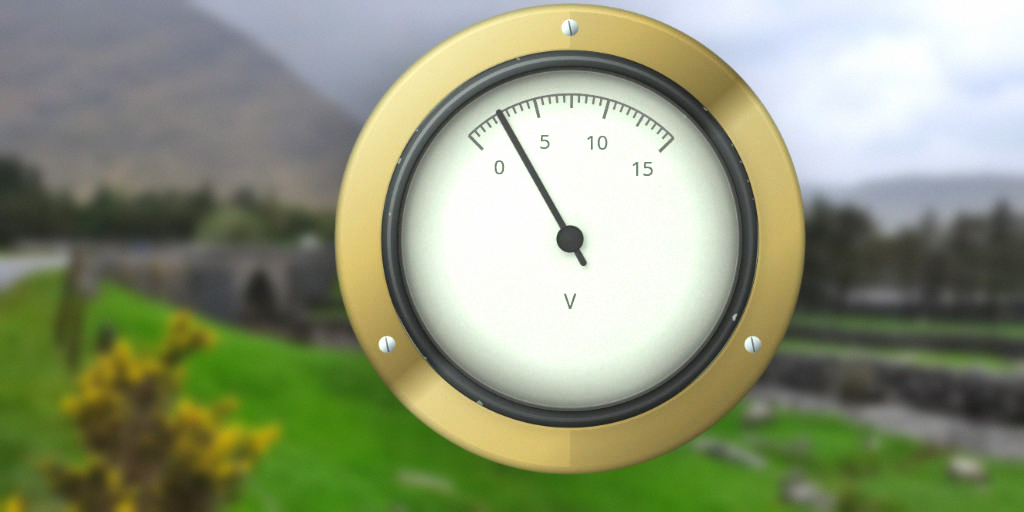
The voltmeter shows **2.5** V
